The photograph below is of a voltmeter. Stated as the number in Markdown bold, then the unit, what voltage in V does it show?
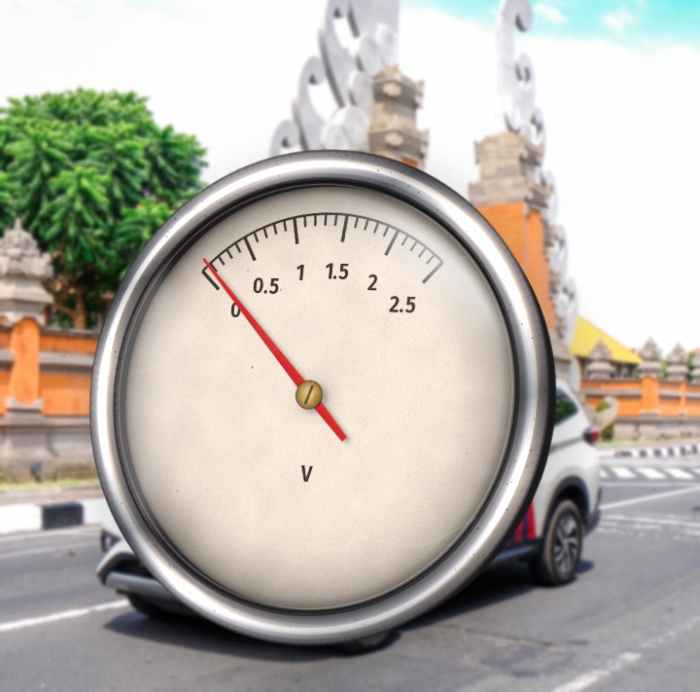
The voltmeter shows **0.1** V
